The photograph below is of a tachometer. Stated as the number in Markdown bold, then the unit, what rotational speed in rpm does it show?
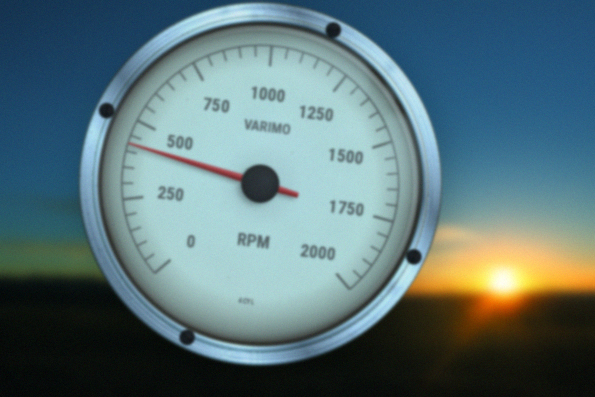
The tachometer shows **425** rpm
